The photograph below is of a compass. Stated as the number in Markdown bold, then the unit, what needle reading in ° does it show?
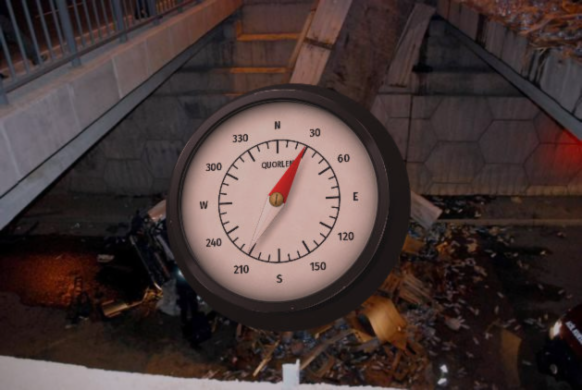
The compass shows **30** °
